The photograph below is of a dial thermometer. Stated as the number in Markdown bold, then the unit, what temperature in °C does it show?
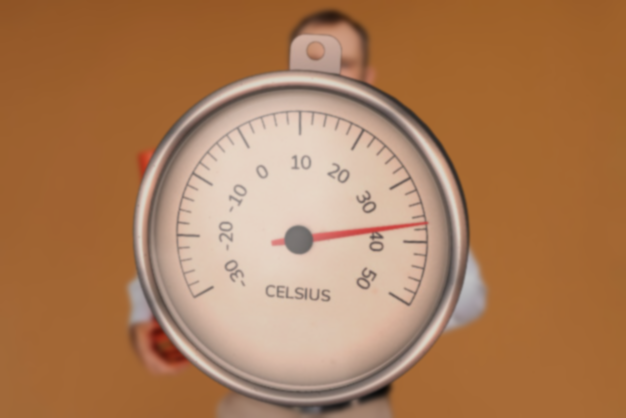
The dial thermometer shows **37** °C
